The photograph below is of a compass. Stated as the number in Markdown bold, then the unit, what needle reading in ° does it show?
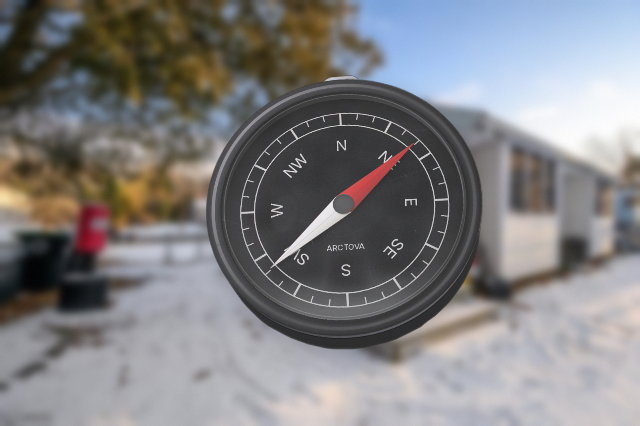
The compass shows **50** °
